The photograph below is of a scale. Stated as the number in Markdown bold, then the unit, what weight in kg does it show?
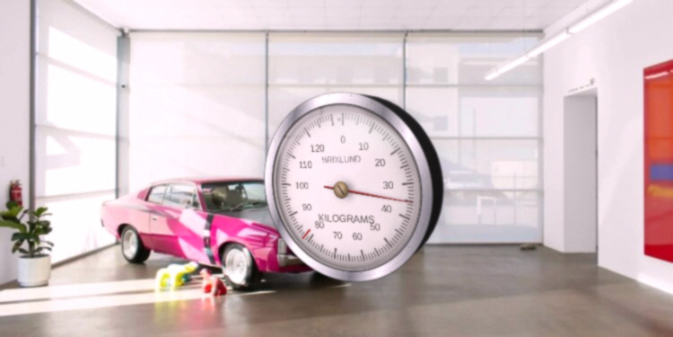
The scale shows **35** kg
